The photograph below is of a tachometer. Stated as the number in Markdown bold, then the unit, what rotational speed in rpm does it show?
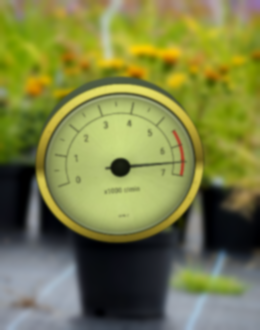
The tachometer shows **6500** rpm
